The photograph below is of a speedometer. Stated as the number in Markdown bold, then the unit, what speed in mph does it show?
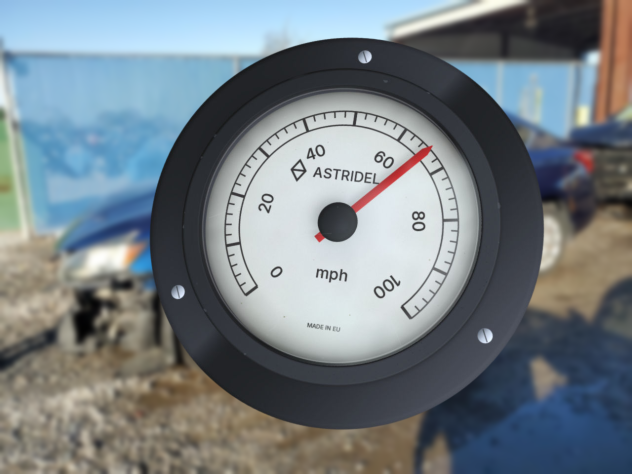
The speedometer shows **66** mph
